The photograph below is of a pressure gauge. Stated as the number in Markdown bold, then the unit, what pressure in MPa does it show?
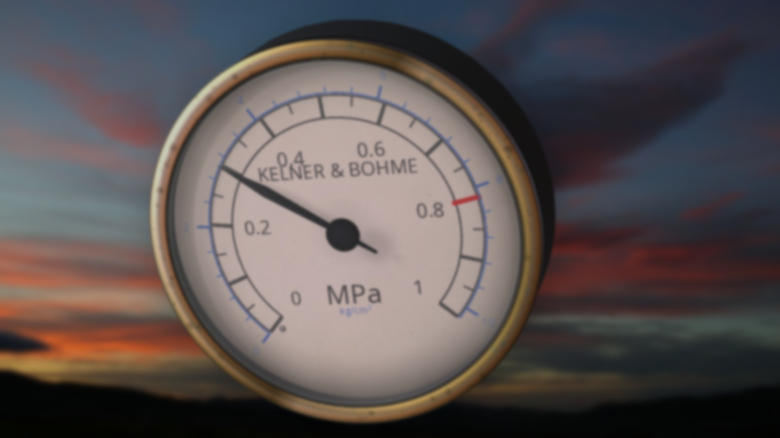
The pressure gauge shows **0.3** MPa
